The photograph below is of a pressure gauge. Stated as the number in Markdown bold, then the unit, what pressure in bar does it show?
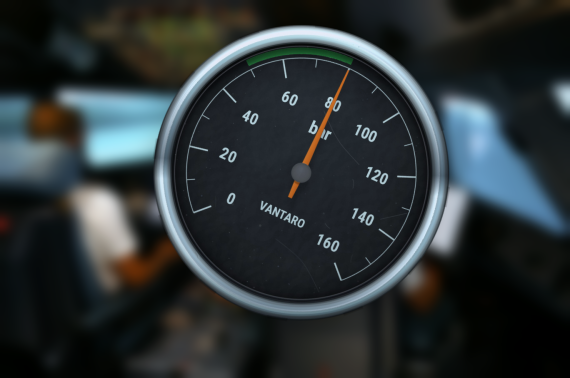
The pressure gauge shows **80** bar
